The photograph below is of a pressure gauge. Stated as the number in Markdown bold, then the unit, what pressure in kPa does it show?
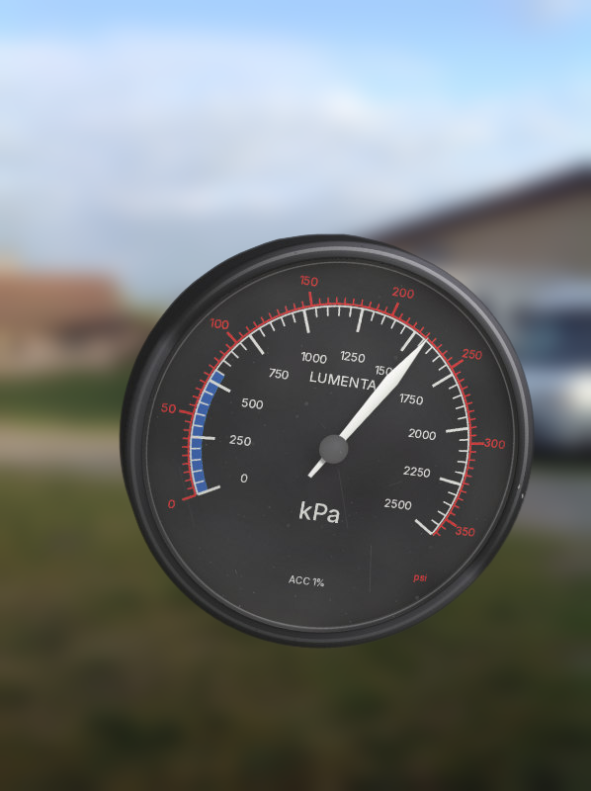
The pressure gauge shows **1550** kPa
